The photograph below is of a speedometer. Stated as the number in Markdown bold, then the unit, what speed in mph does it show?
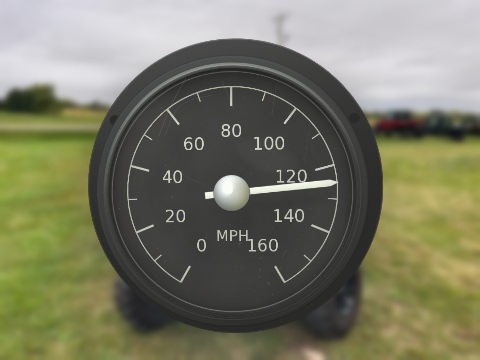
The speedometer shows **125** mph
